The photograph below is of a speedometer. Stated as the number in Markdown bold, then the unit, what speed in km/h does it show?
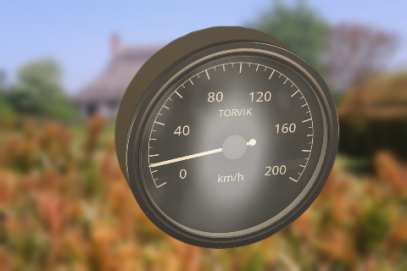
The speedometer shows **15** km/h
